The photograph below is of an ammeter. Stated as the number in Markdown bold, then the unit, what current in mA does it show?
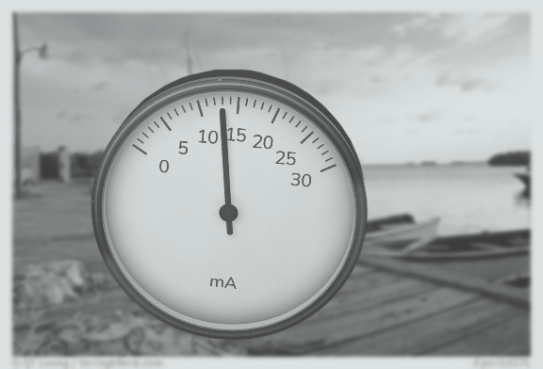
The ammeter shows **13** mA
